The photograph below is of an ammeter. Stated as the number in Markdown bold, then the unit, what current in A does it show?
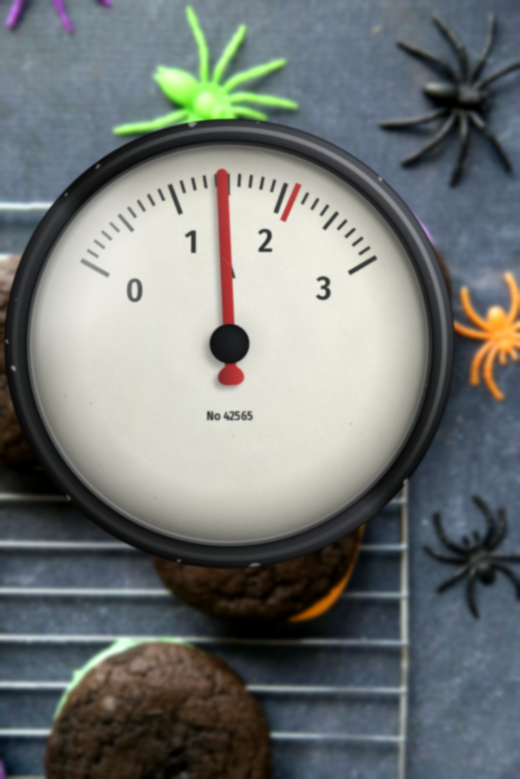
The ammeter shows **1.45** A
